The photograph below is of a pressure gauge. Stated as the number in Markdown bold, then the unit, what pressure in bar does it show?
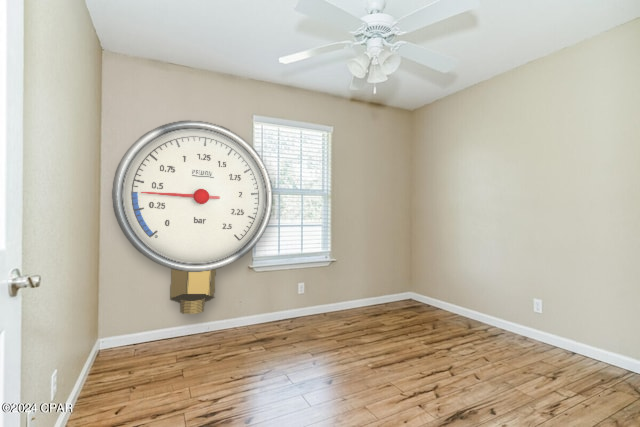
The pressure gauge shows **0.4** bar
